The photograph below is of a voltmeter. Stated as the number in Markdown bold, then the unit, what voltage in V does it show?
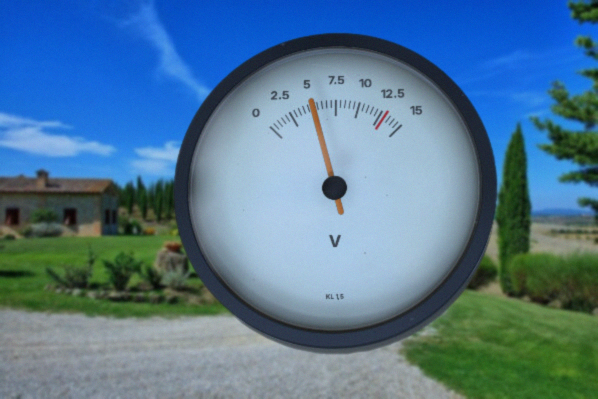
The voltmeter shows **5** V
